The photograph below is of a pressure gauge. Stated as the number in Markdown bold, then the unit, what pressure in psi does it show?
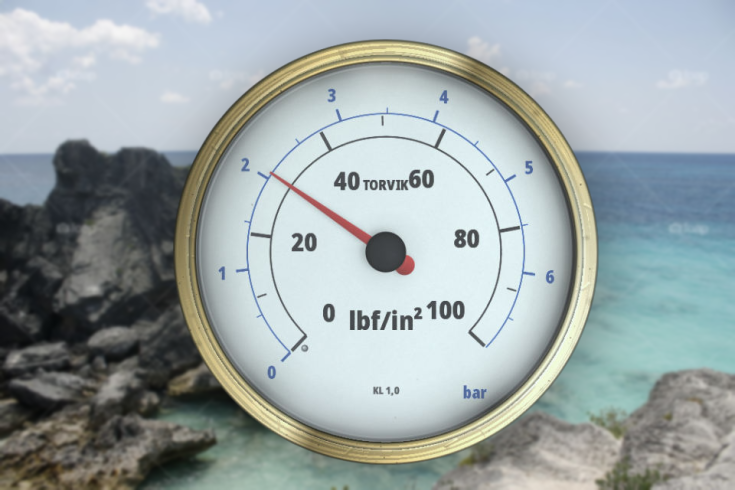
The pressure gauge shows **30** psi
